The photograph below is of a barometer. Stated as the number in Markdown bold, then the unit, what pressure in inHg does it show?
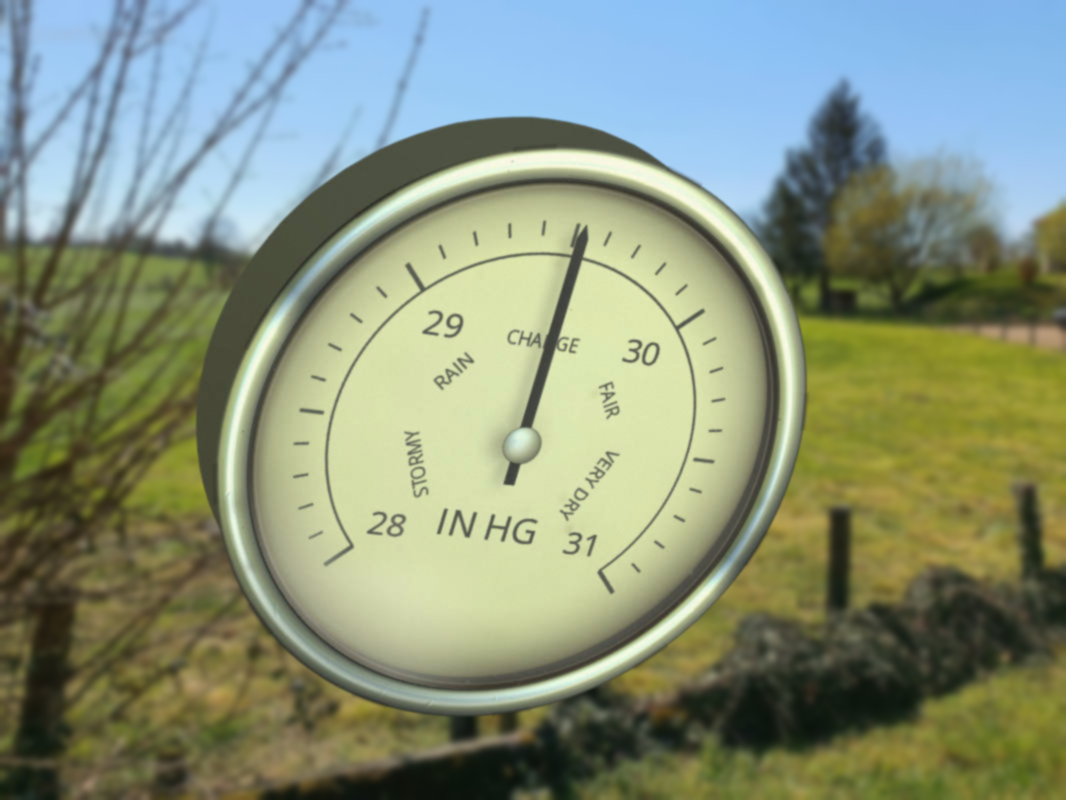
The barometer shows **29.5** inHg
